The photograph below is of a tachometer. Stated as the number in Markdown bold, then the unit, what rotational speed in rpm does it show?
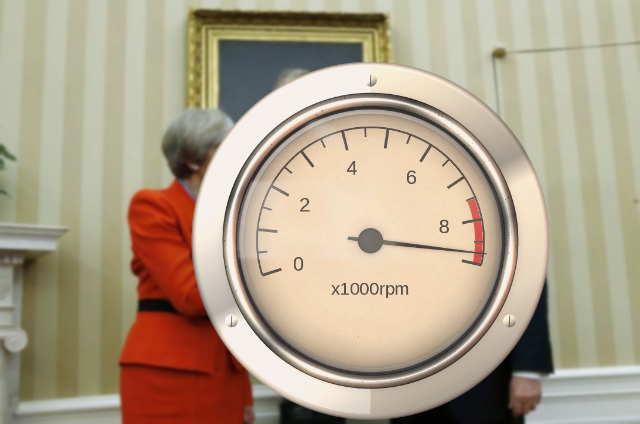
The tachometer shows **8750** rpm
